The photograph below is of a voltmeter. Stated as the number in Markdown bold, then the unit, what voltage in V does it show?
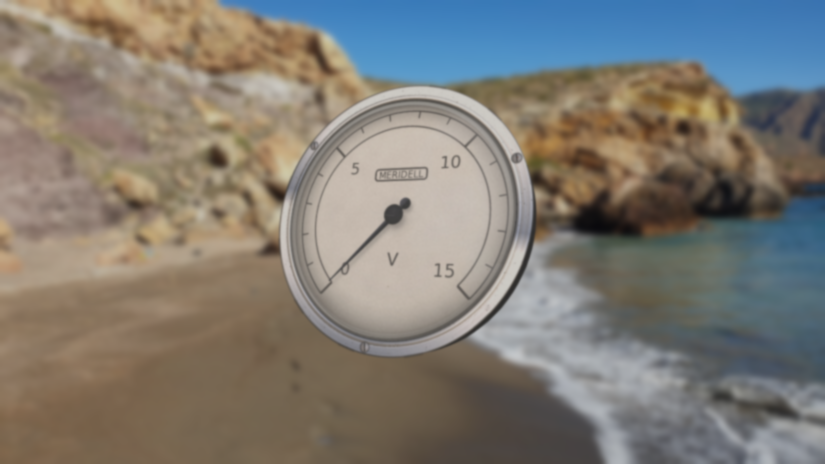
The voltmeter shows **0** V
